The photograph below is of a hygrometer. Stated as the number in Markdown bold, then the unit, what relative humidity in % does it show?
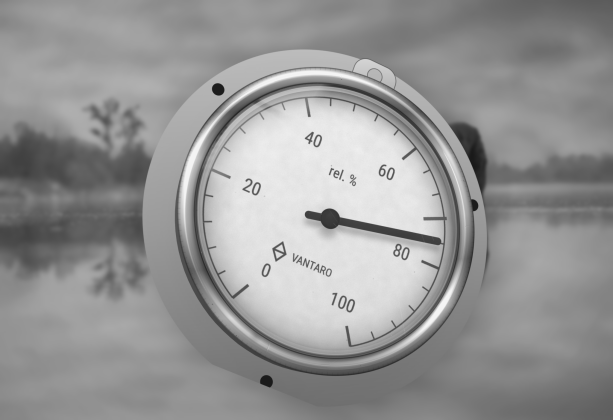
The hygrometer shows **76** %
